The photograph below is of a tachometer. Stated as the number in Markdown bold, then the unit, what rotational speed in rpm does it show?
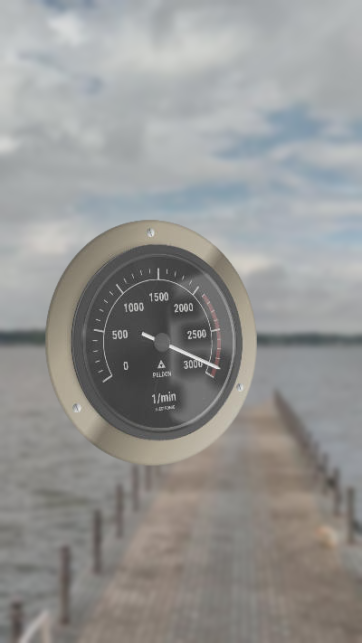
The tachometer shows **2900** rpm
